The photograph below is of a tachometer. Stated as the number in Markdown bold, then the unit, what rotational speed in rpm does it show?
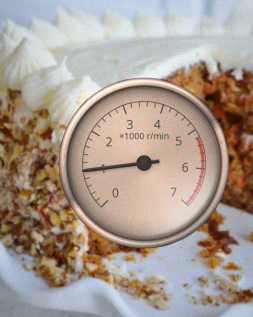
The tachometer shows **1000** rpm
